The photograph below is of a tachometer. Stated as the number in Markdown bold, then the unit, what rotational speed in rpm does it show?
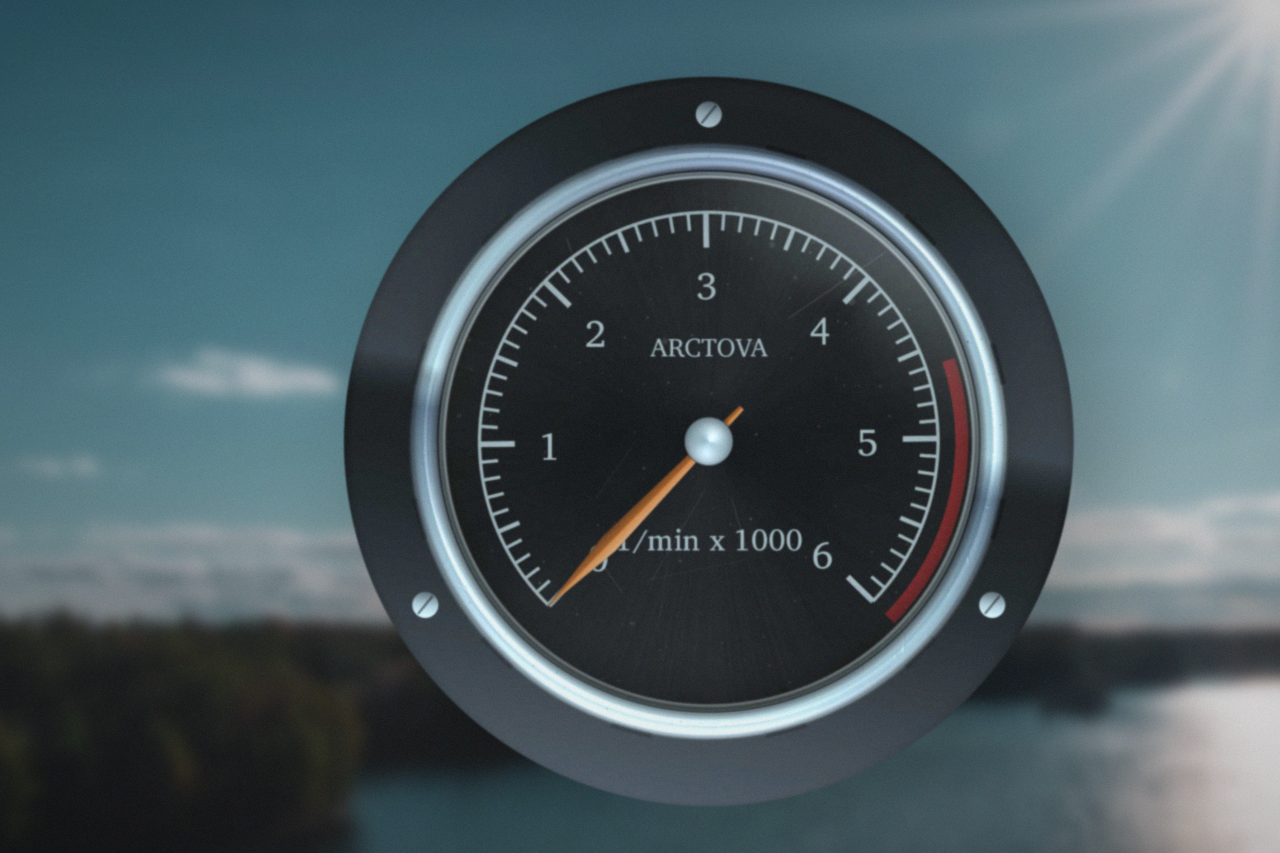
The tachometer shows **0** rpm
